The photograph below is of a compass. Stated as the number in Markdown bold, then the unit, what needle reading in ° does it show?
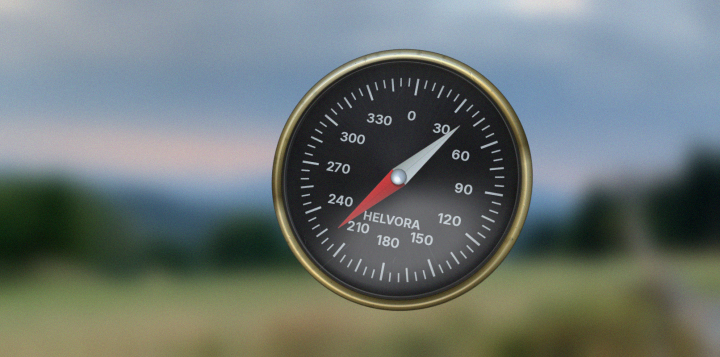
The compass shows **220** °
